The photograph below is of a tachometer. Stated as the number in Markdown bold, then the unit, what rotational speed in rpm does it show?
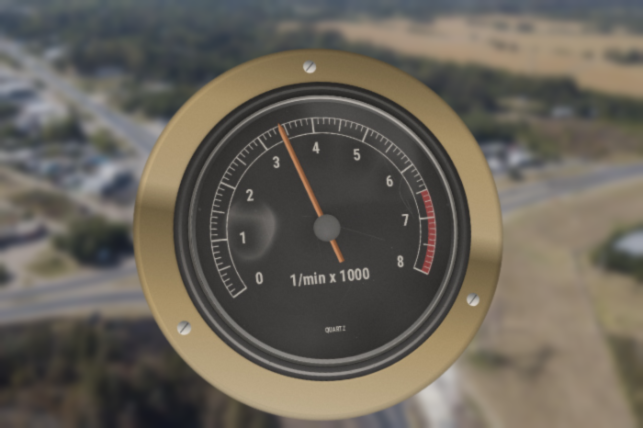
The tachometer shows **3400** rpm
